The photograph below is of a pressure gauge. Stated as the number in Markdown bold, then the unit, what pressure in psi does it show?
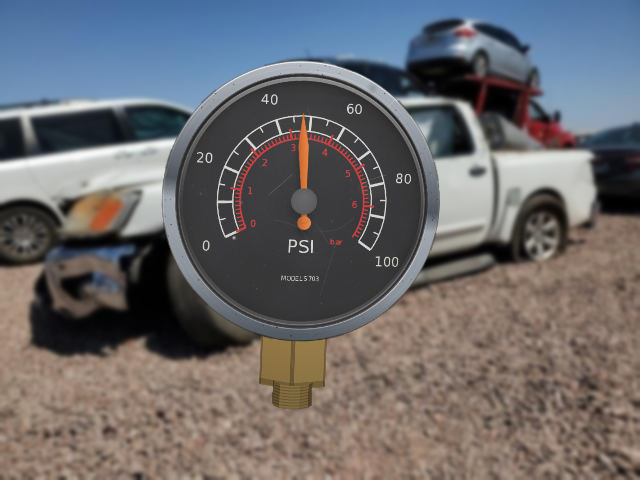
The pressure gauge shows **47.5** psi
